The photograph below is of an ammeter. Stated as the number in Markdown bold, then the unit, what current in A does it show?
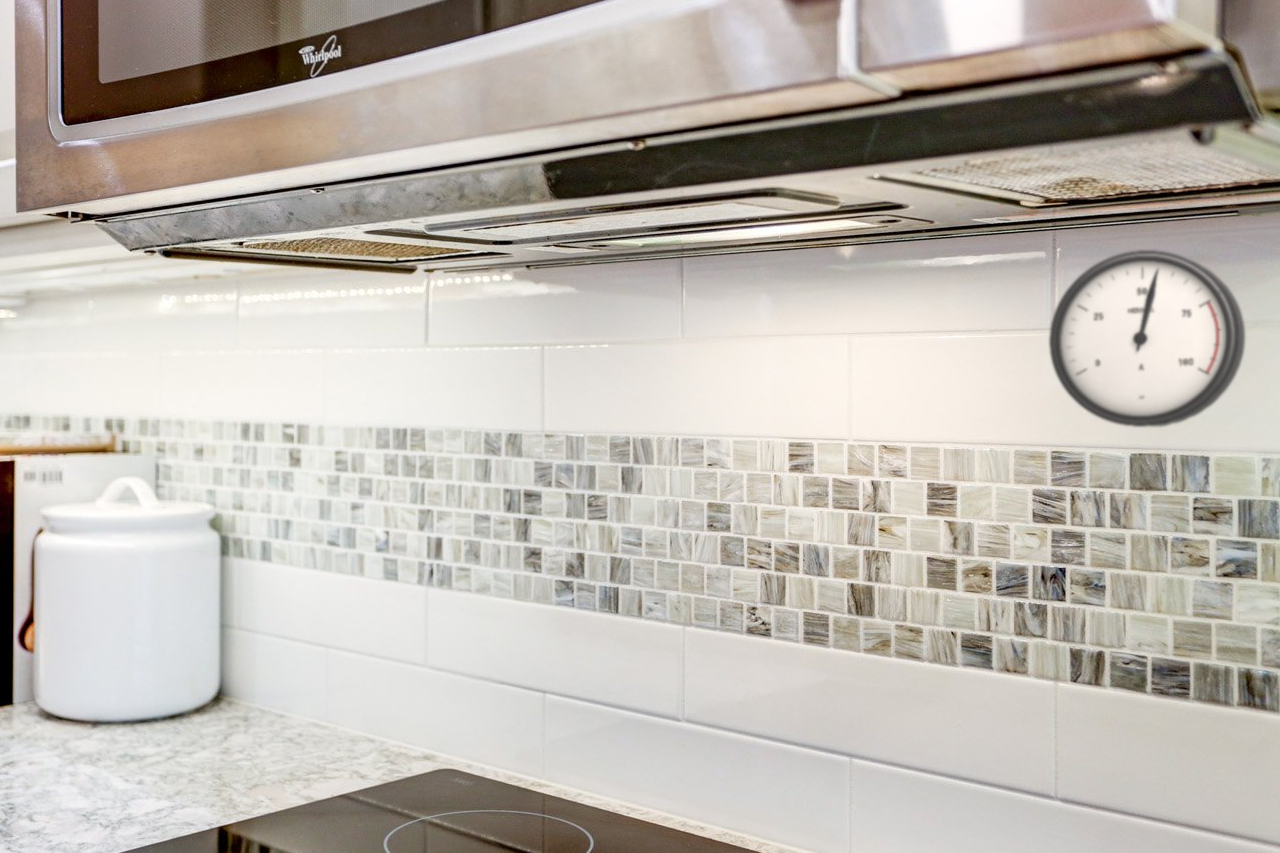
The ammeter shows **55** A
